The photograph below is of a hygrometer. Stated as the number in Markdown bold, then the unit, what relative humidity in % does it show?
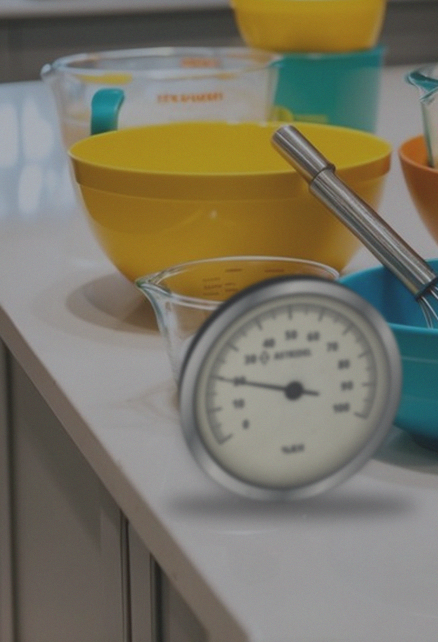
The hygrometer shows **20** %
